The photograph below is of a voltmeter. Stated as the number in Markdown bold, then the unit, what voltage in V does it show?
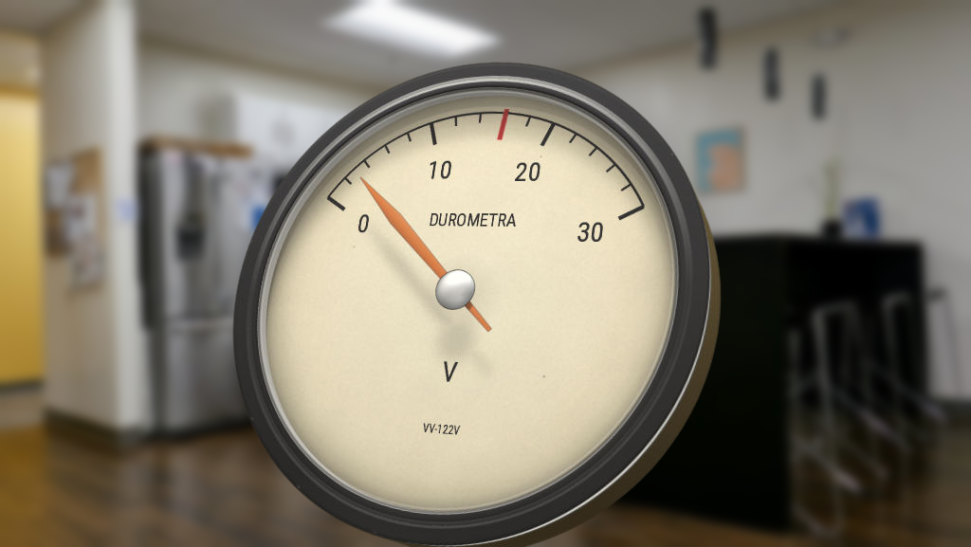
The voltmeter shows **3** V
